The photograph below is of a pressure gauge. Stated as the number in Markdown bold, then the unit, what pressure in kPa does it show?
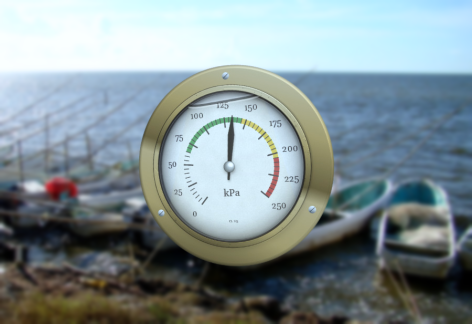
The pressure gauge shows **135** kPa
